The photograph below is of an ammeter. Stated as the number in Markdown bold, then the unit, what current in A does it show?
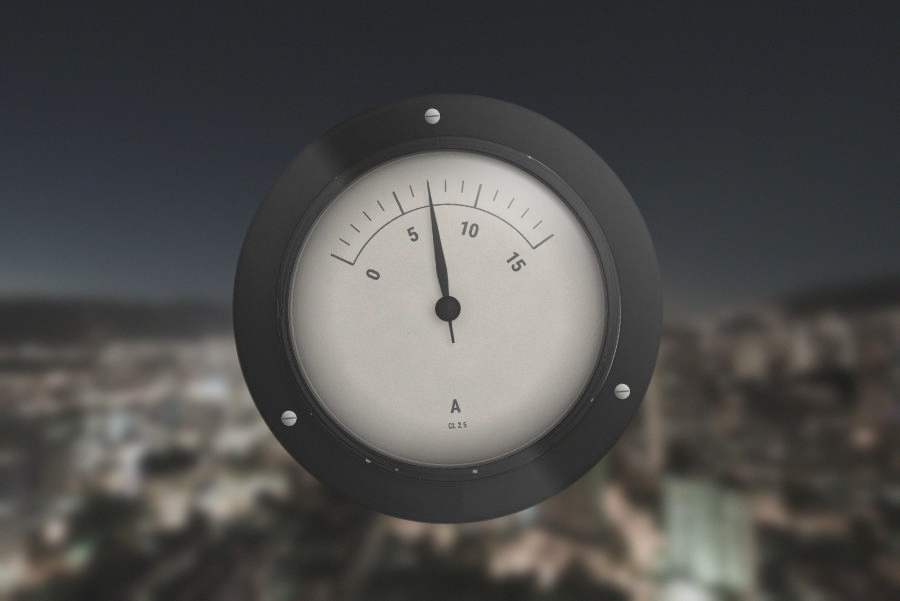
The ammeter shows **7** A
